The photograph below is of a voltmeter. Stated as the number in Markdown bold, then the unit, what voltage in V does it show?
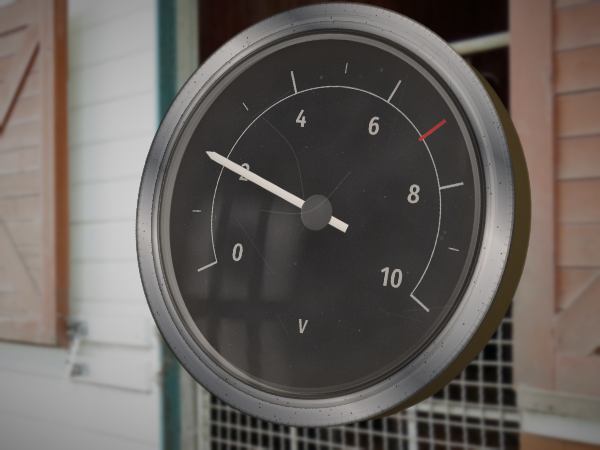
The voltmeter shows **2** V
